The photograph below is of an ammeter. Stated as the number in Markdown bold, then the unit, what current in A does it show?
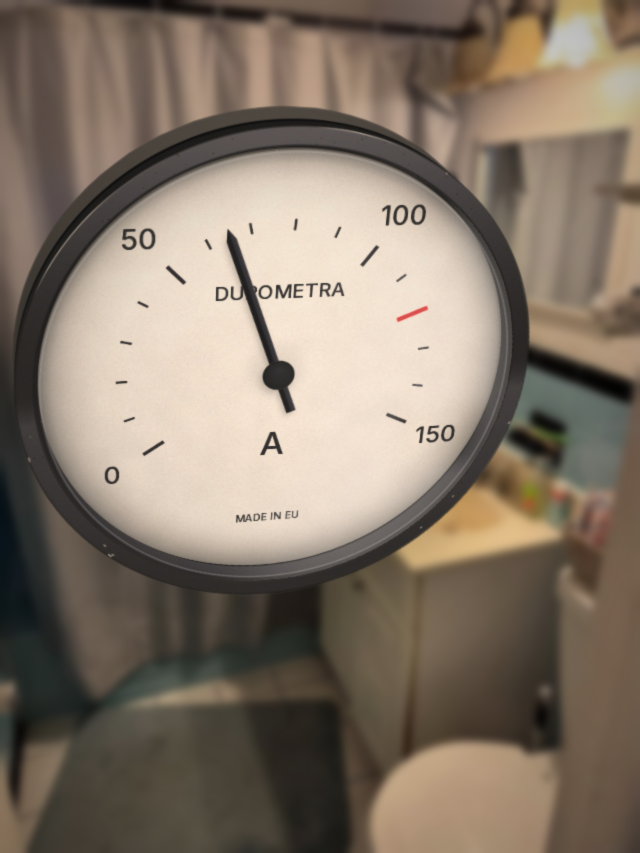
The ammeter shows **65** A
